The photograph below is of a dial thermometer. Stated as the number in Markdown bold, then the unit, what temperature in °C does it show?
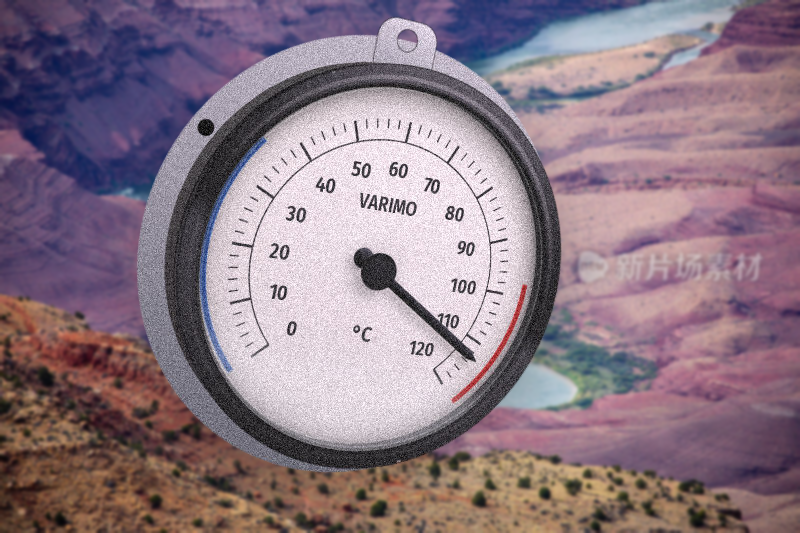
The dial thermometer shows **113** °C
